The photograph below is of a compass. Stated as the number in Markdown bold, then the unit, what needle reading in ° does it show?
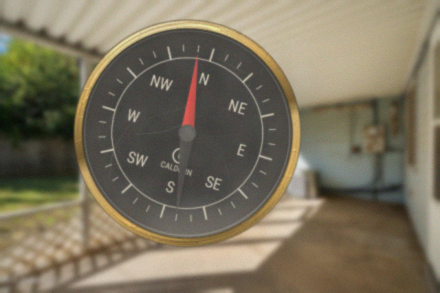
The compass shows **350** °
